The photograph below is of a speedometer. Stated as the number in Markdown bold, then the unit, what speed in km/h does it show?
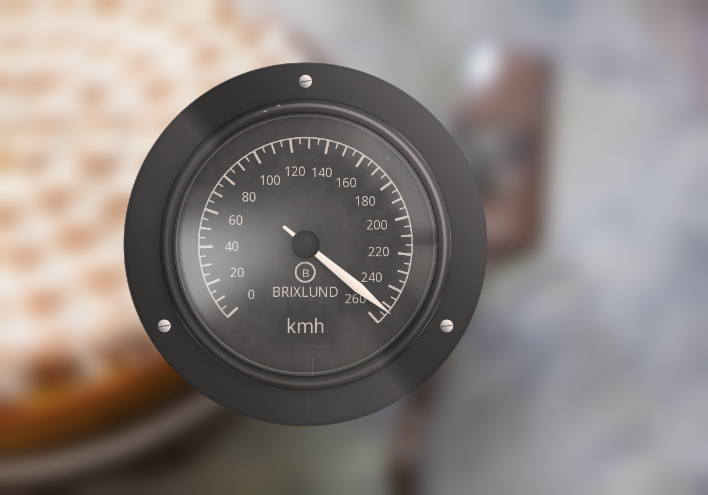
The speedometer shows **252.5** km/h
